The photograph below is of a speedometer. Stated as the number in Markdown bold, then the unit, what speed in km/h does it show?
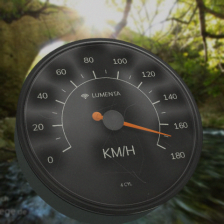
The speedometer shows **170** km/h
